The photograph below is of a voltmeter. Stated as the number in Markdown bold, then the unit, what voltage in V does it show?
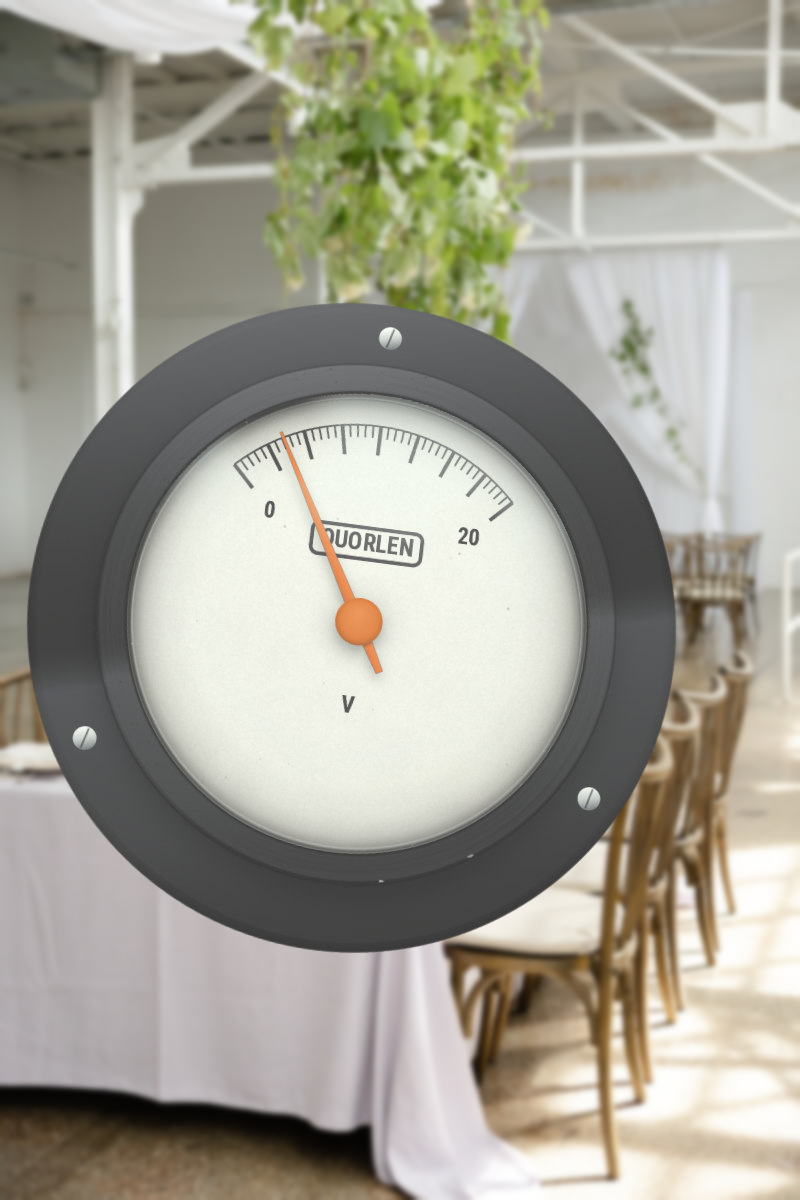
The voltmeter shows **3.5** V
